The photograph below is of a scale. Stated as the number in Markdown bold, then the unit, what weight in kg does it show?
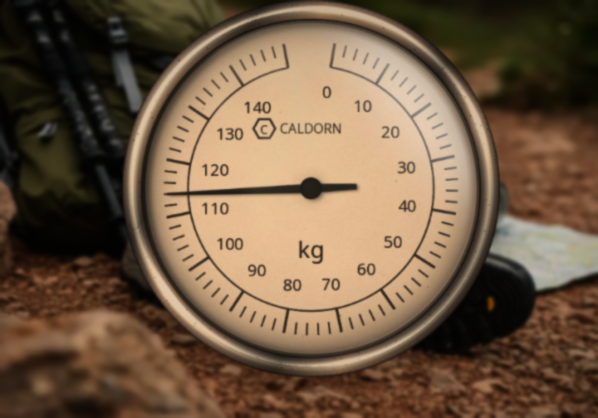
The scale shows **114** kg
